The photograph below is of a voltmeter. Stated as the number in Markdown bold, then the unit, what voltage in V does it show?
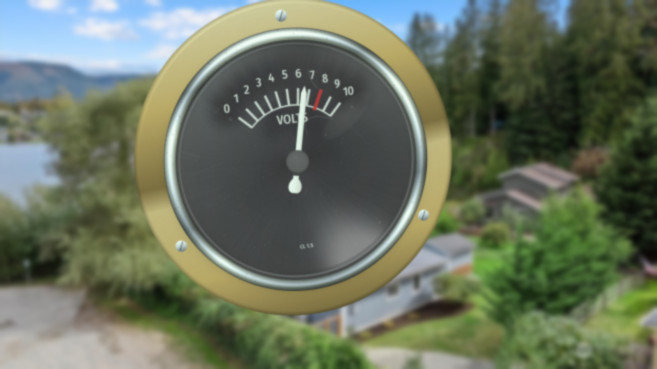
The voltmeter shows **6.5** V
